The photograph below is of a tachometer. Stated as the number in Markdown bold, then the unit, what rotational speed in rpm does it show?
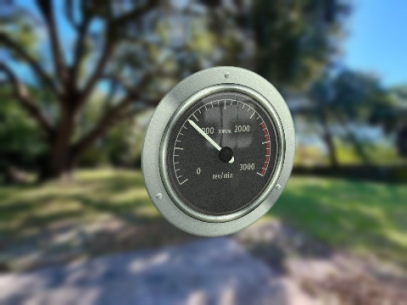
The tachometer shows **900** rpm
